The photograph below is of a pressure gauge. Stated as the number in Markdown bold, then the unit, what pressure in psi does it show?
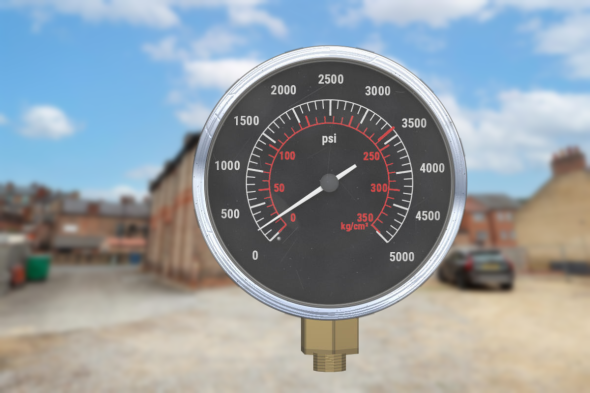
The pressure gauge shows **200** psi
